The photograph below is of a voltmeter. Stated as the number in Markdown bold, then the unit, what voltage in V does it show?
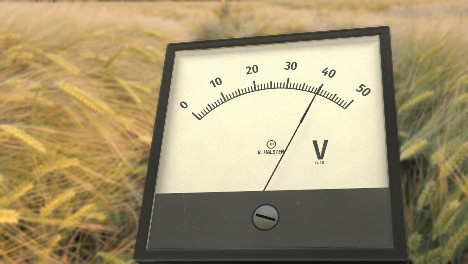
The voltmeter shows **40** V
